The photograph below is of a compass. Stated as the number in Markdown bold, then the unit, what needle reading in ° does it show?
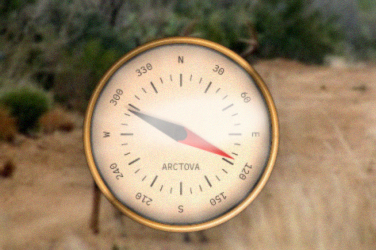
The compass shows **115** °
